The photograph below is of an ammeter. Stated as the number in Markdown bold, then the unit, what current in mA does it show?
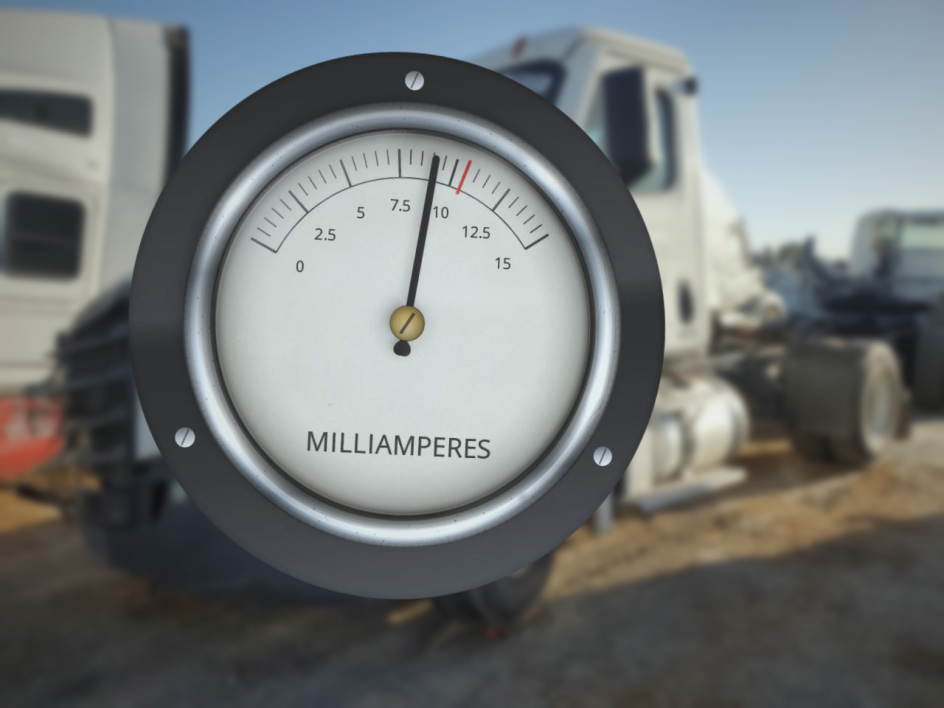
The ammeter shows **9** mA
